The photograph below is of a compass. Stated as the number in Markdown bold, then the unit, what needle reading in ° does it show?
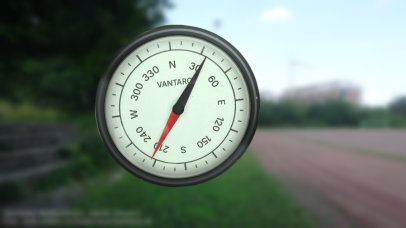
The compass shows **215** °
